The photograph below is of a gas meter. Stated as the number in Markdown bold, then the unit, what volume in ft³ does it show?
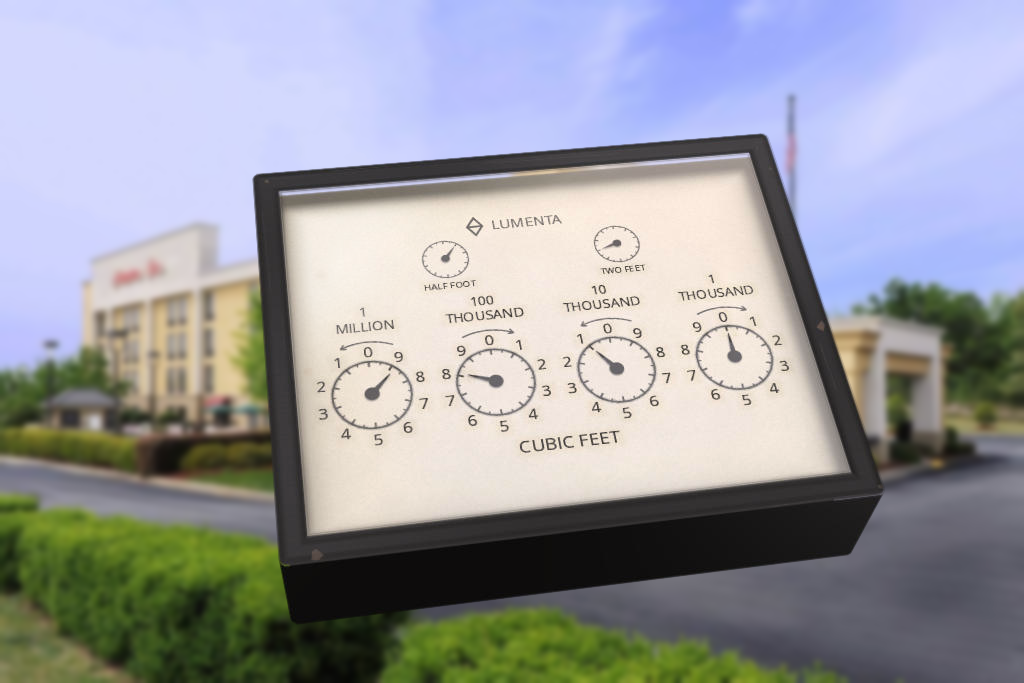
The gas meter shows **881000** ft³
